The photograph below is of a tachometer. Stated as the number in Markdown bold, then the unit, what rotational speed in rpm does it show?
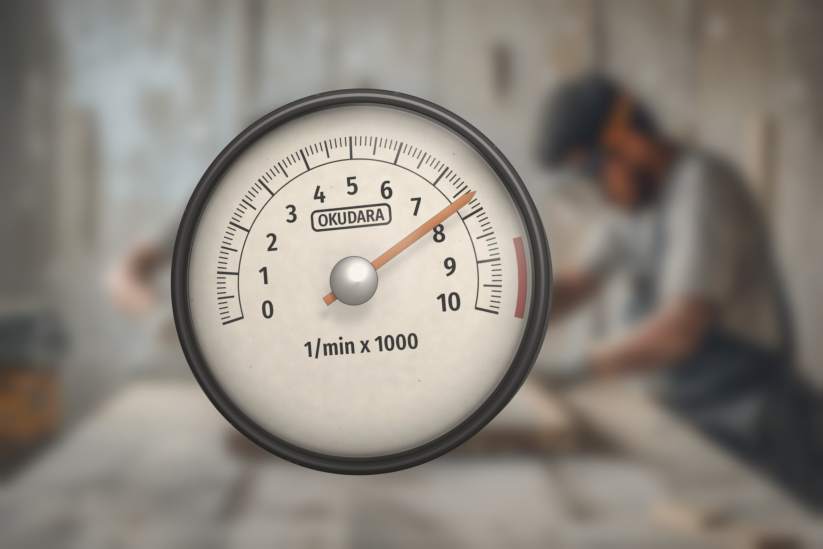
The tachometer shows **7700** rpm
